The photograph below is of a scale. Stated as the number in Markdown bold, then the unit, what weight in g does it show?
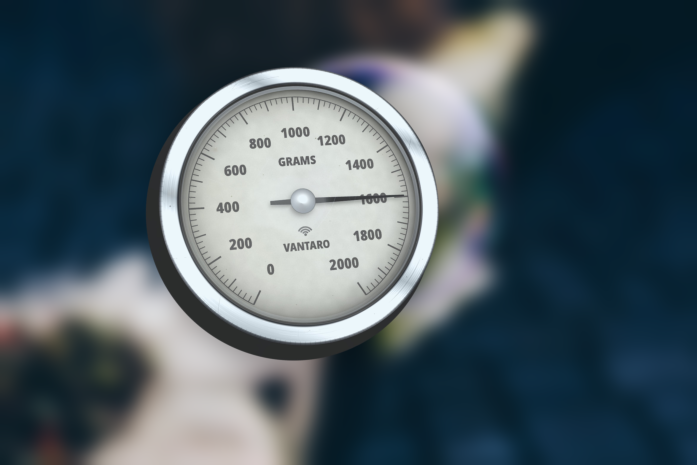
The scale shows **1600** g
